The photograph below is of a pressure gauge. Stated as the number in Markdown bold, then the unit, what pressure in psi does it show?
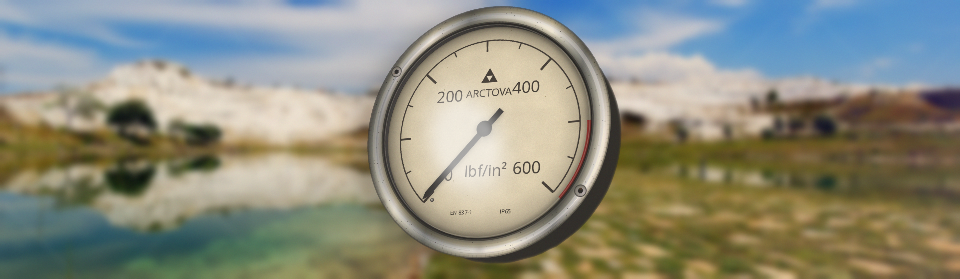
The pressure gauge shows **0** psi
